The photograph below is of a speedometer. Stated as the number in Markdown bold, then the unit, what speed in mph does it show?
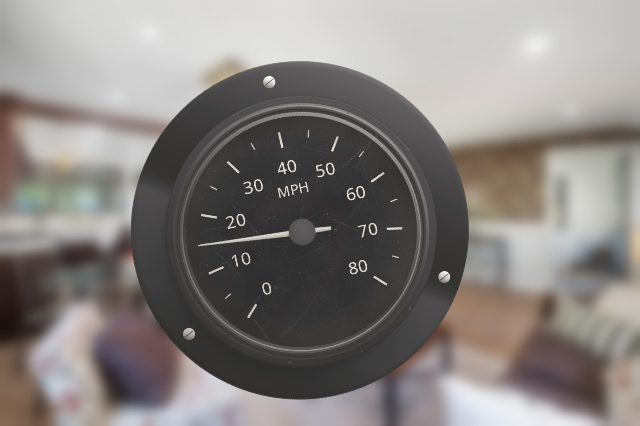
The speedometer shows **15** mph
